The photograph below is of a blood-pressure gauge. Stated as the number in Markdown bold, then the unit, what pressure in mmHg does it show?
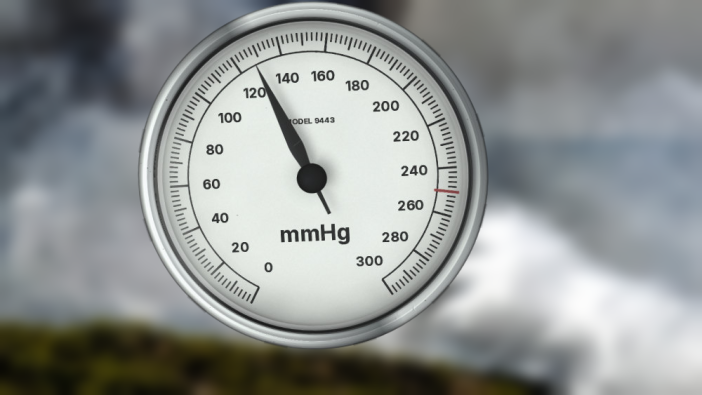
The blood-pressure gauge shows **128** mmHg
